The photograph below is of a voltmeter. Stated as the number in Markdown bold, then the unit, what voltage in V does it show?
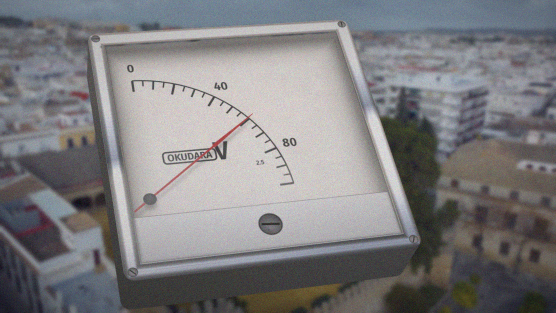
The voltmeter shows **60** V
